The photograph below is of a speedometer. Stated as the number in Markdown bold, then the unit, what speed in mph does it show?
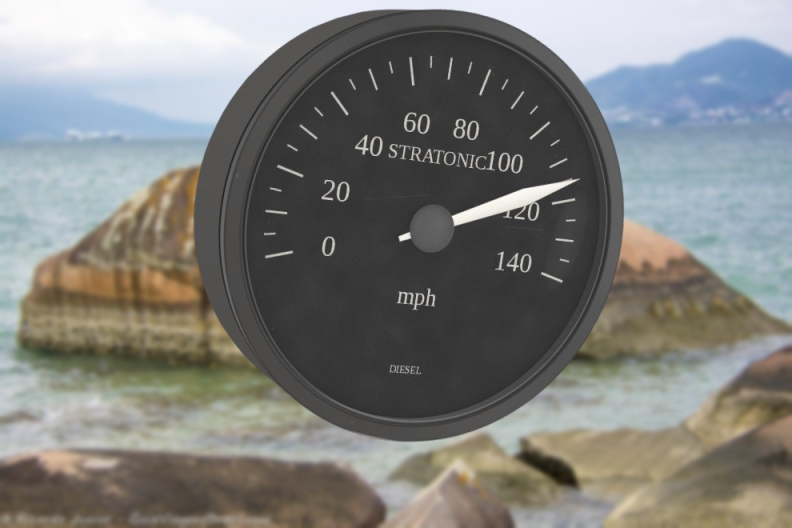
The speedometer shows **115** mph
